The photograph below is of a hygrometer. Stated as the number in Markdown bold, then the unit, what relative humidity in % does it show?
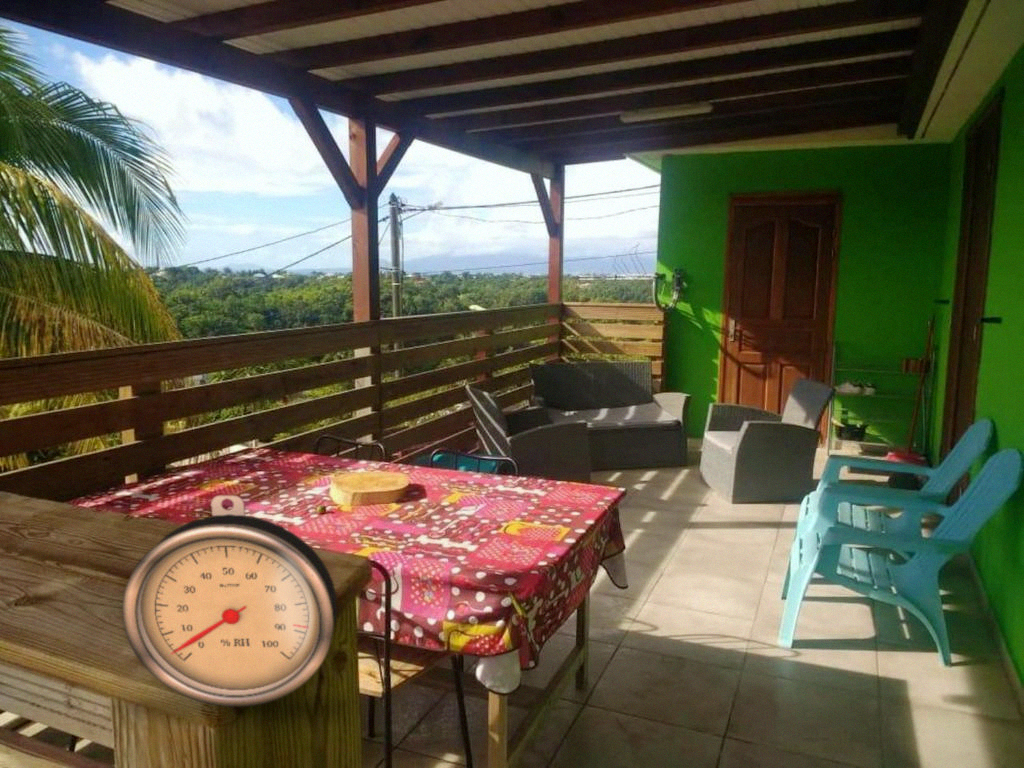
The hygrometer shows **4** %
